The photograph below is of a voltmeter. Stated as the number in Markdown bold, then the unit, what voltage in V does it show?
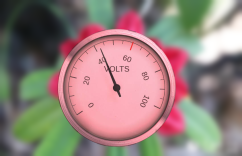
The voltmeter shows **42.5** V
